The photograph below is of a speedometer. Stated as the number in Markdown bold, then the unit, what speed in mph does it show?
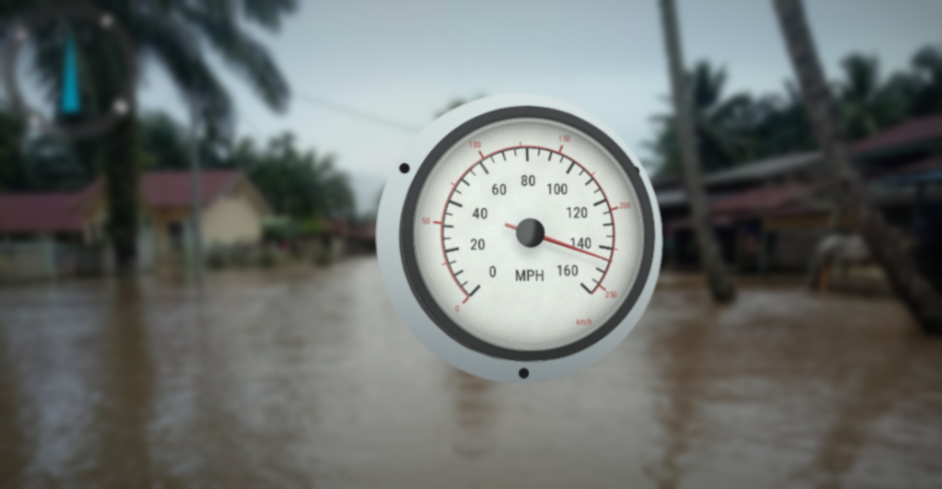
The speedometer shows **145** mph
